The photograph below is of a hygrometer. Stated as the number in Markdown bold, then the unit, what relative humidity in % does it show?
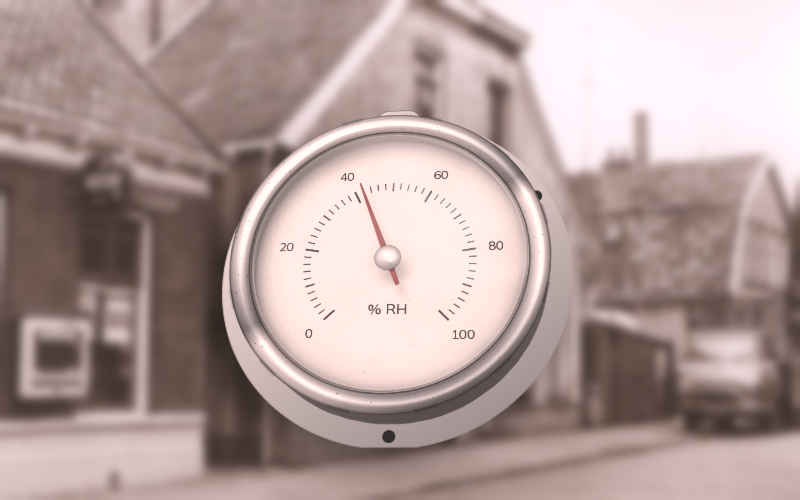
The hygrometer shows **42** %
